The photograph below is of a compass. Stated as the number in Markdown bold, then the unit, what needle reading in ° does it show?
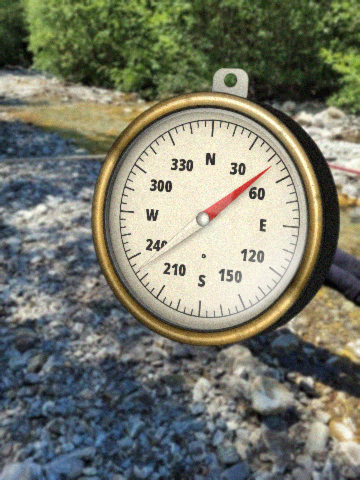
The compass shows **50** °
